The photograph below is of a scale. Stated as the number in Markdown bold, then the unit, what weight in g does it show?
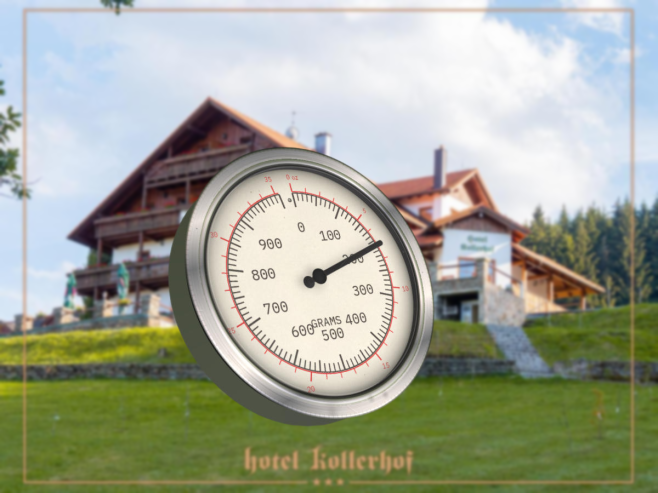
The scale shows **200** g
